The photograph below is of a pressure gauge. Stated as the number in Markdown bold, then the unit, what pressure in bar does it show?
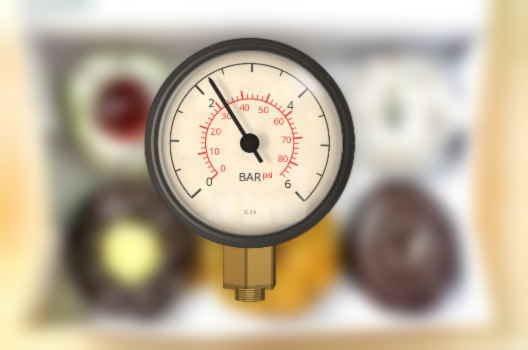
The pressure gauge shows **2.25** bar
